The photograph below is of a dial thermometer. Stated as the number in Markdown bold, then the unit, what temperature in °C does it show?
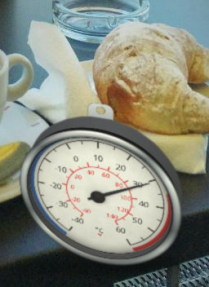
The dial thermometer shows **30** °C
